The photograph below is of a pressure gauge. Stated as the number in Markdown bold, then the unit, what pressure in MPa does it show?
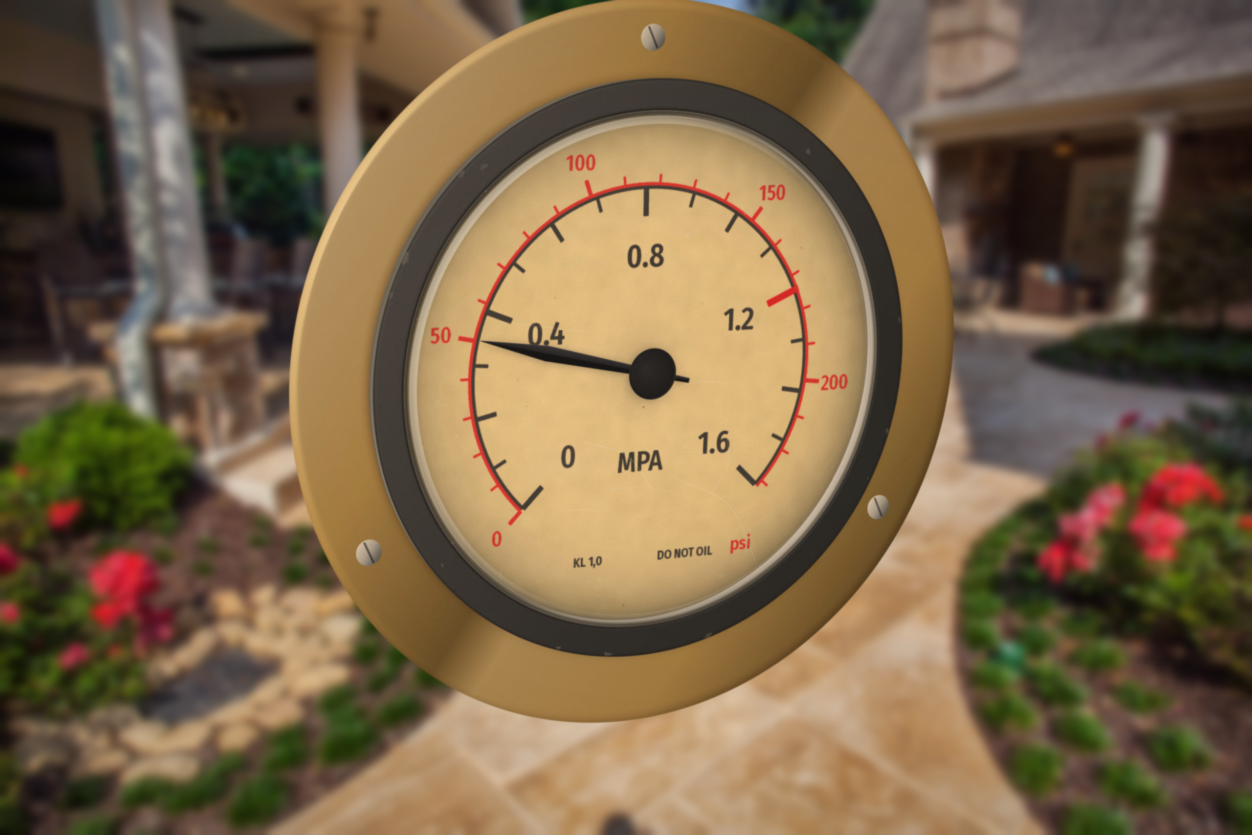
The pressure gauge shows **0.35** MPa
